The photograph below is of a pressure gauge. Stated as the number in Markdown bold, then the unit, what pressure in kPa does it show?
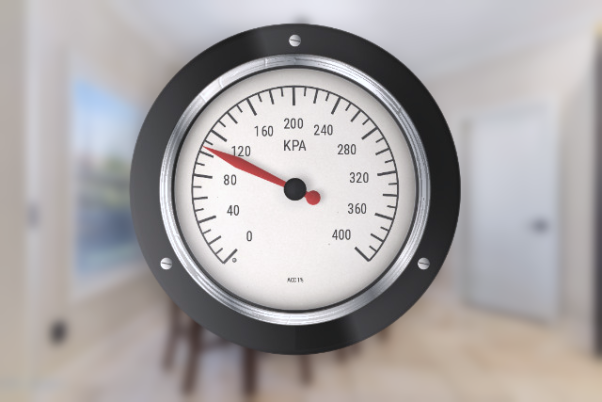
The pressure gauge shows **105** kPa
